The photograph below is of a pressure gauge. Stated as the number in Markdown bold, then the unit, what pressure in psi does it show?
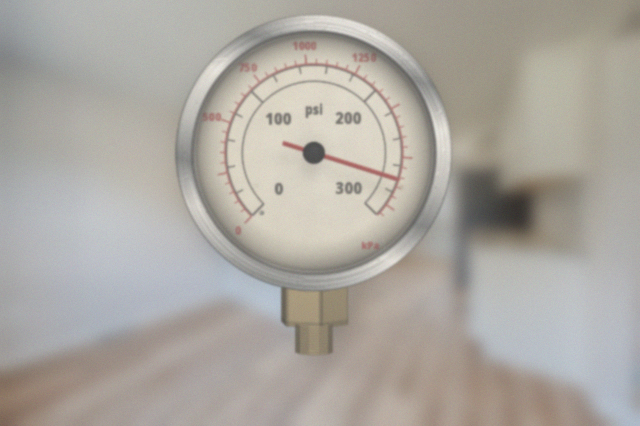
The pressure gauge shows **270** psi
